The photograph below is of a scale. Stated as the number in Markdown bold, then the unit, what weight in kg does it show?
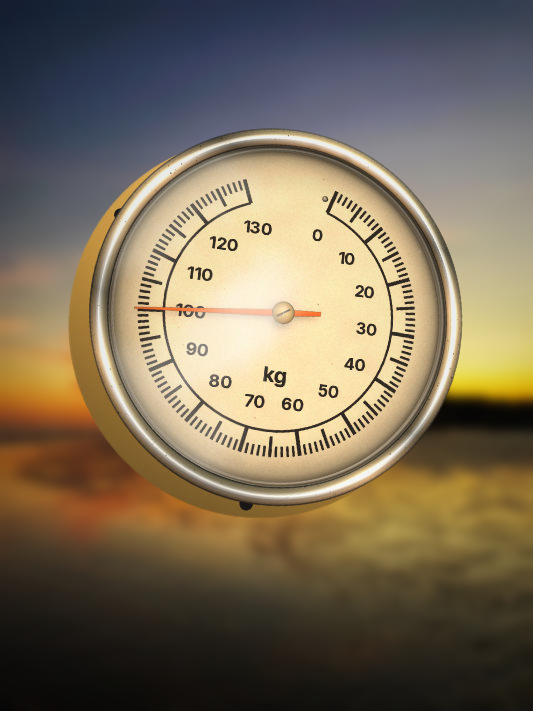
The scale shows **100** kg
